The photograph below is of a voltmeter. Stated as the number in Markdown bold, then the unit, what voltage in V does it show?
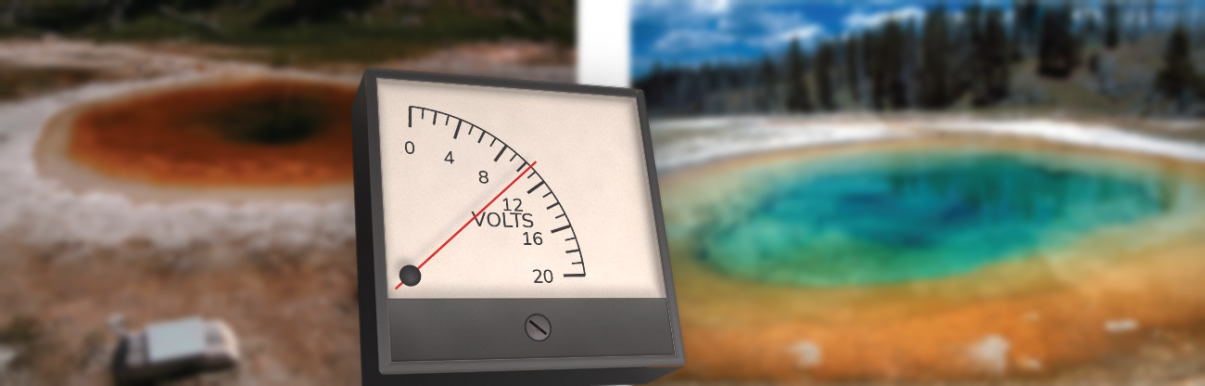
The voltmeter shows **10.5** V
